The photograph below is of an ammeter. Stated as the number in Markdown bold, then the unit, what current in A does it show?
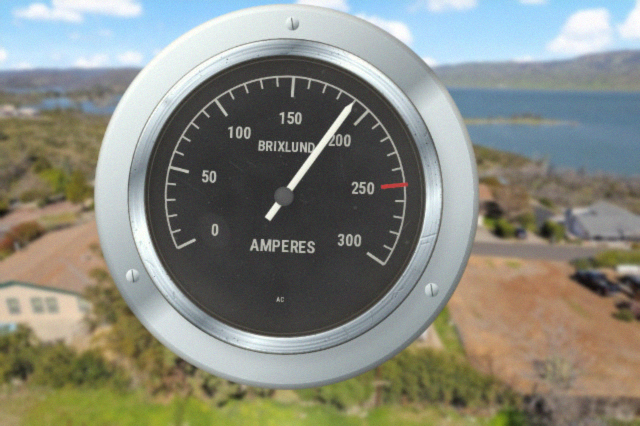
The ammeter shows **190** A
